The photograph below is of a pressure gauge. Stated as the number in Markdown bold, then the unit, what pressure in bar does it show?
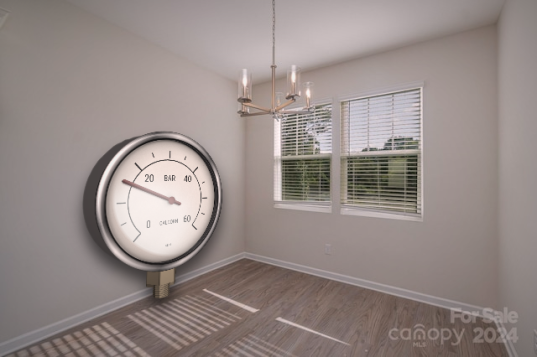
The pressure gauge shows **15** bar
